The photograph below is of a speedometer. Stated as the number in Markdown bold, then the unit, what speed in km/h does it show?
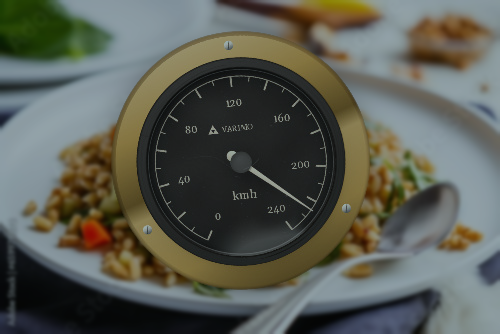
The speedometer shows **225** km/h
